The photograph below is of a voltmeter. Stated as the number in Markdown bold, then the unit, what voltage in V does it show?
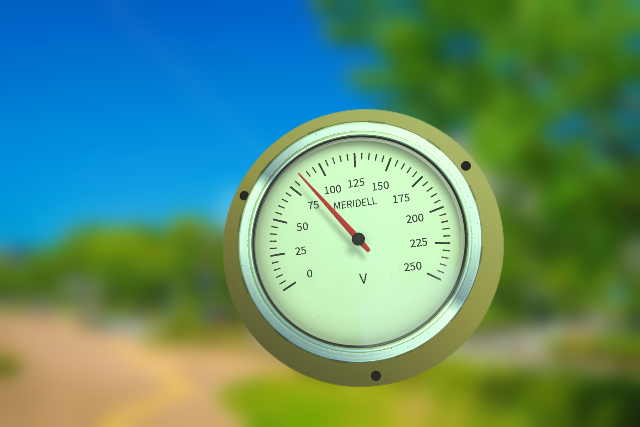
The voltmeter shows **85** V
